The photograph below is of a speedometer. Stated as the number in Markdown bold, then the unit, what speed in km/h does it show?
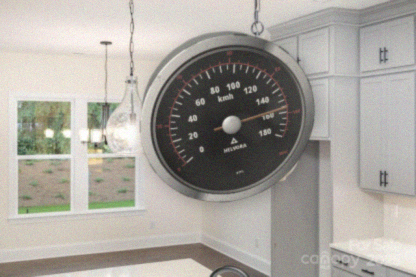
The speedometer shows **155** km/h
